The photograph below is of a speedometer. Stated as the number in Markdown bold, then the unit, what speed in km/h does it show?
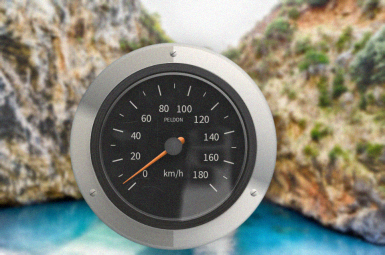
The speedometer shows **5** km/h
